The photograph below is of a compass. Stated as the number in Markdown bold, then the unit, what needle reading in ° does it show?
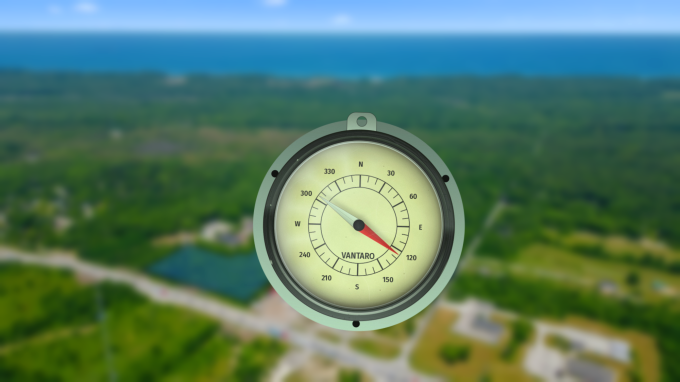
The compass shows **125** °
